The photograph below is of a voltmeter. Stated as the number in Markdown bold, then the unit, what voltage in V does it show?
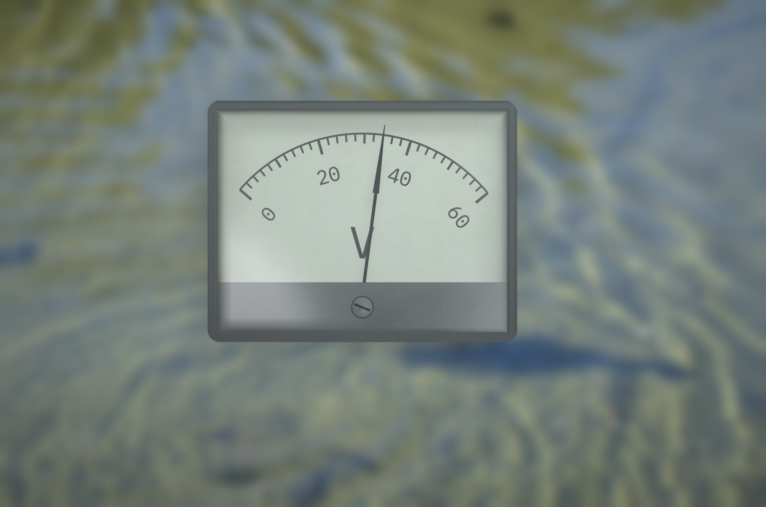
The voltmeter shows **34** V
